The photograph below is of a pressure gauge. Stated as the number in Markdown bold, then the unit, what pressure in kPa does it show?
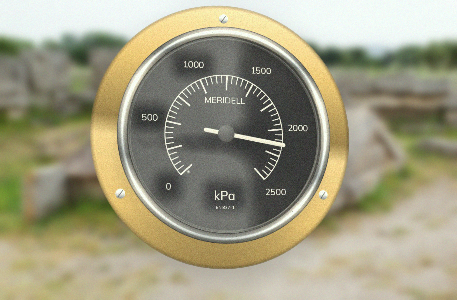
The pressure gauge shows **2150** kPa
